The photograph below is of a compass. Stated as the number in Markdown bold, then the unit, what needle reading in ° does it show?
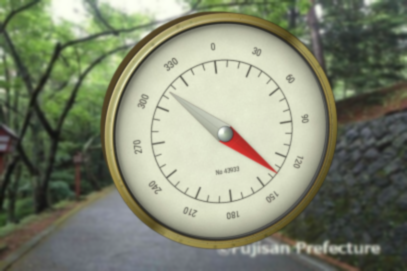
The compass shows **135** °
